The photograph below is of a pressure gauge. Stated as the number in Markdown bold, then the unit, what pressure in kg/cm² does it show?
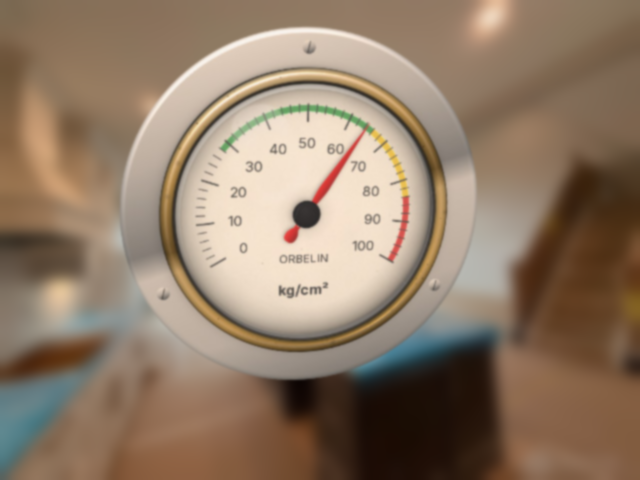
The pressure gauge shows **64** kg/cm²
